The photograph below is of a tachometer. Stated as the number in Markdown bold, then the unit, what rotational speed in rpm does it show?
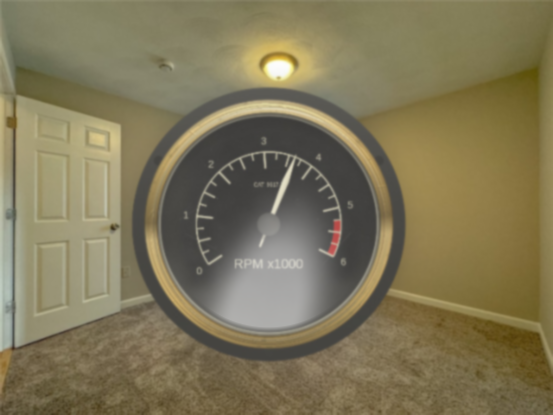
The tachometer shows **3625** rpm
